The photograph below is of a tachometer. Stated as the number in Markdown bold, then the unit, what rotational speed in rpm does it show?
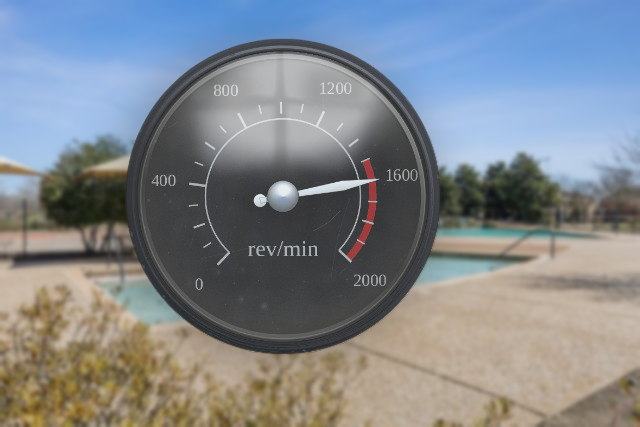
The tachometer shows **1600** rpm
